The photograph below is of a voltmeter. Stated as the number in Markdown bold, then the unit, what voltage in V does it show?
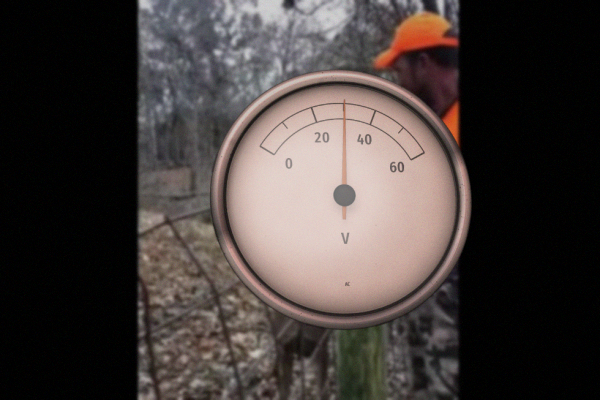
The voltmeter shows **30** V
